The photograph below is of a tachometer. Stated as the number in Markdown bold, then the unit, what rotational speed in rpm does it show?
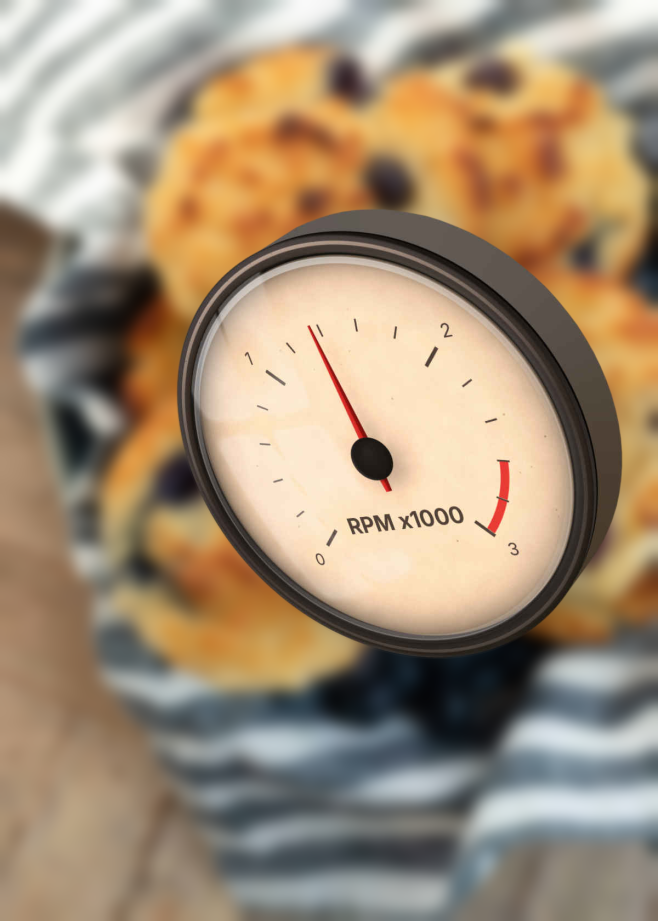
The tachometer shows **1400** rpm
